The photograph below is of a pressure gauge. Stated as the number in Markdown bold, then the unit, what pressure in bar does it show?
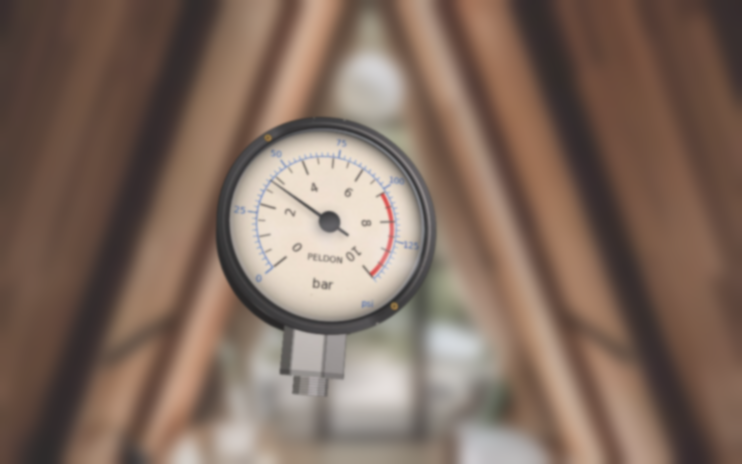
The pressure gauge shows **2.75** bar
